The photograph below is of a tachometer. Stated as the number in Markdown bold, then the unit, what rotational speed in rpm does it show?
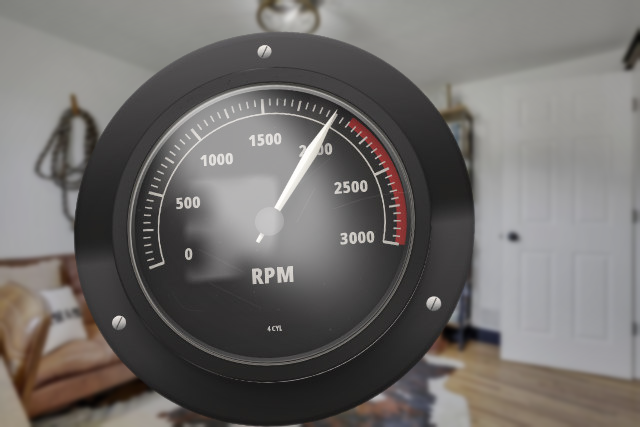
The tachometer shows **2000** rpm
